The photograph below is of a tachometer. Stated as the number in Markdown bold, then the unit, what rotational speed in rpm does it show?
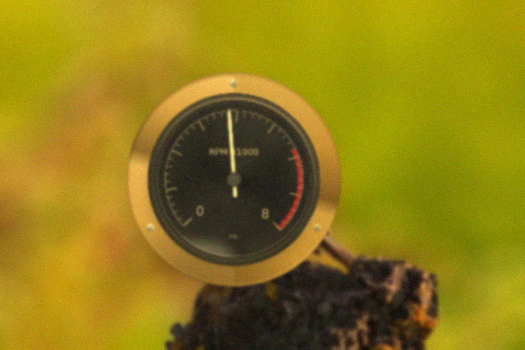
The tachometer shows **3800** rpm
